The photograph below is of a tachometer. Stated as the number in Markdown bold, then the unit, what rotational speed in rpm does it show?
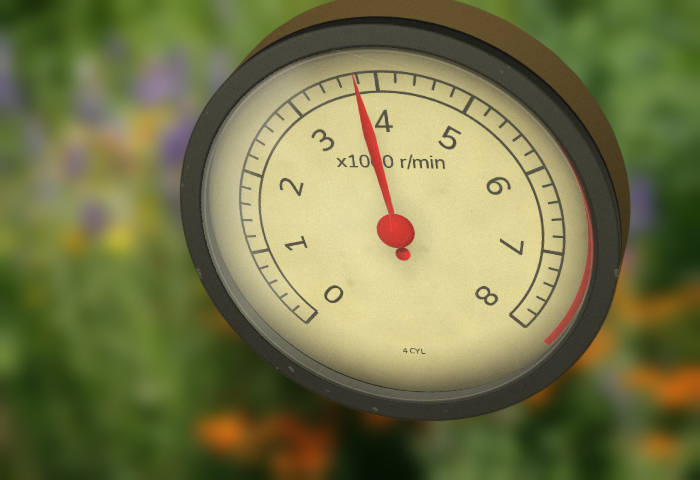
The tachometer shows **3800** rpm
